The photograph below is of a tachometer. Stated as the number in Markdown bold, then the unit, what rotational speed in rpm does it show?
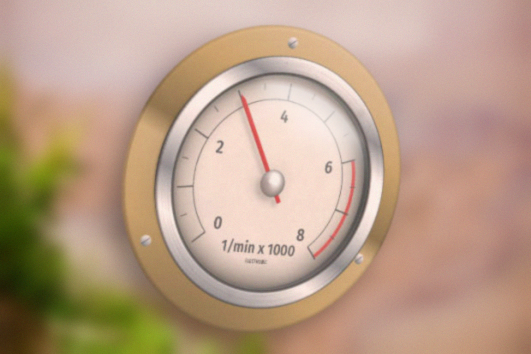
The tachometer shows **3000** rpm
